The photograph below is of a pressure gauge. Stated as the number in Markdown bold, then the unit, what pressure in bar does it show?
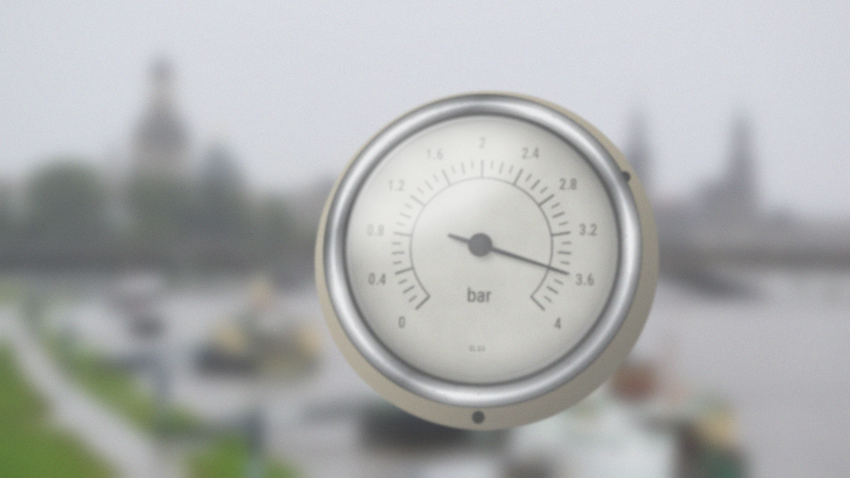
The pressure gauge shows **3.6** bar
